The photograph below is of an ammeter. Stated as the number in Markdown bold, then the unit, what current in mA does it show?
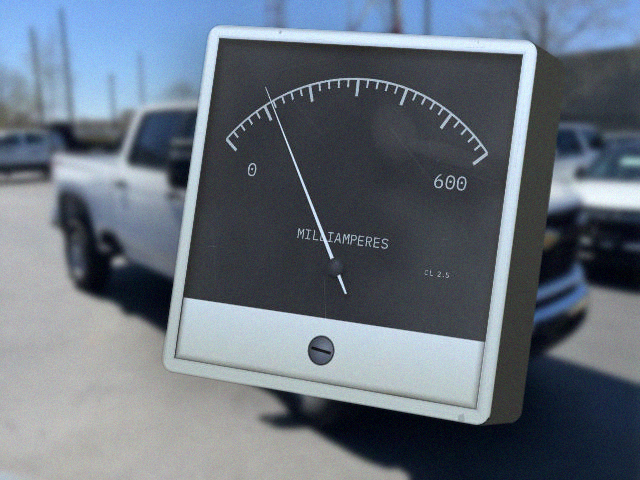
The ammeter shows **120** mA
